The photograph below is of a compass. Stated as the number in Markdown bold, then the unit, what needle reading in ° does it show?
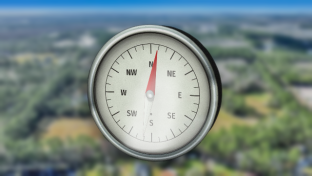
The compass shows **10** °
